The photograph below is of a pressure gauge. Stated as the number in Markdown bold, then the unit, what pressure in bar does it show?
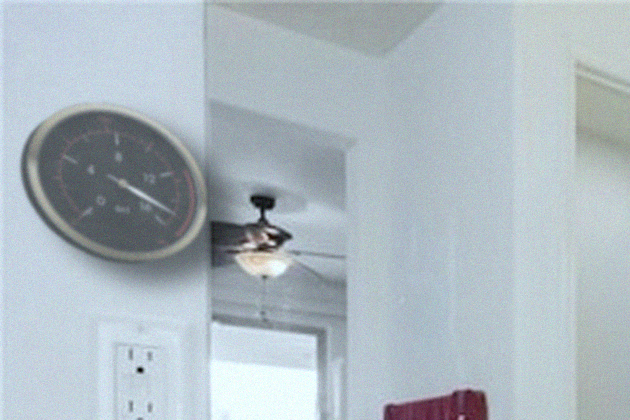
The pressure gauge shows **15** bar
